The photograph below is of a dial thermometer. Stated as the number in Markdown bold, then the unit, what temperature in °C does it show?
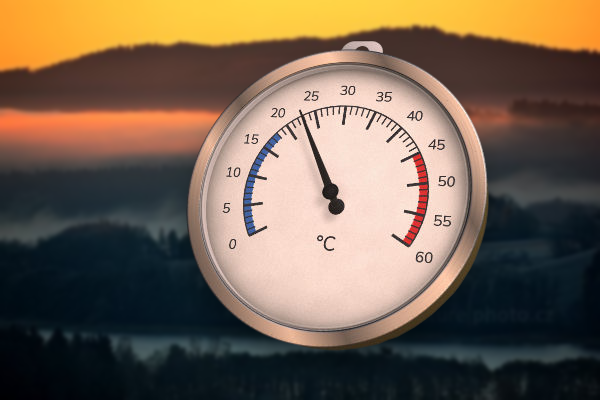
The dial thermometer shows **23** °C
